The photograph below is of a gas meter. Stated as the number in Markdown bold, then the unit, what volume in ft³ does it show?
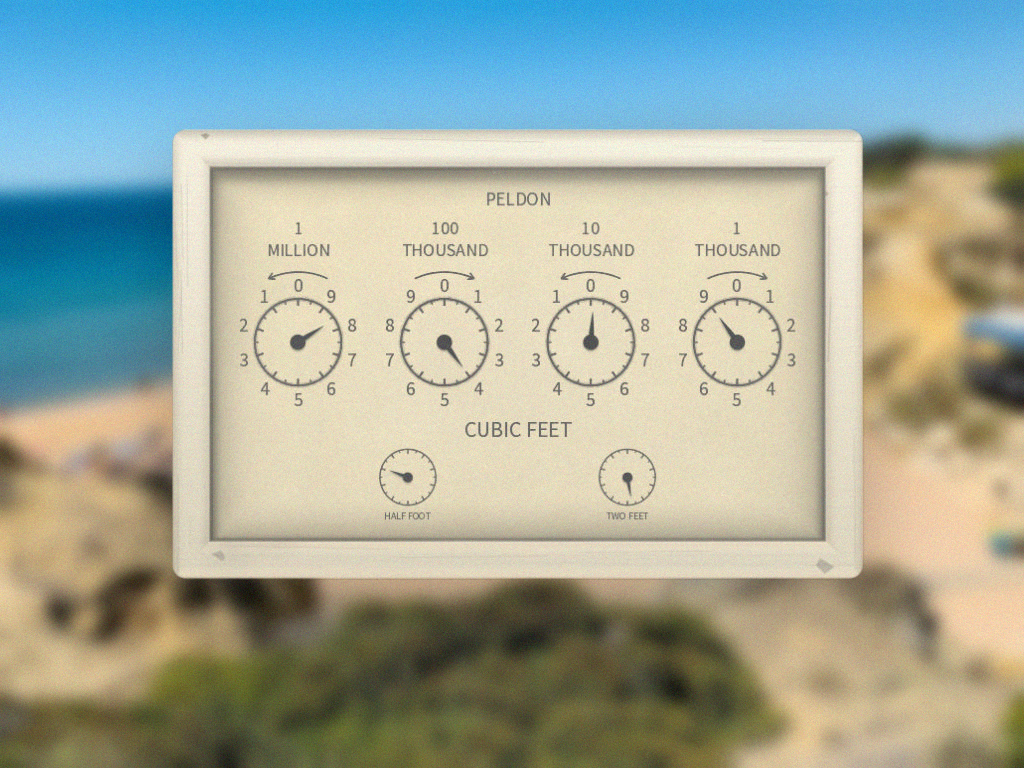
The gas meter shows **839900** ft³
